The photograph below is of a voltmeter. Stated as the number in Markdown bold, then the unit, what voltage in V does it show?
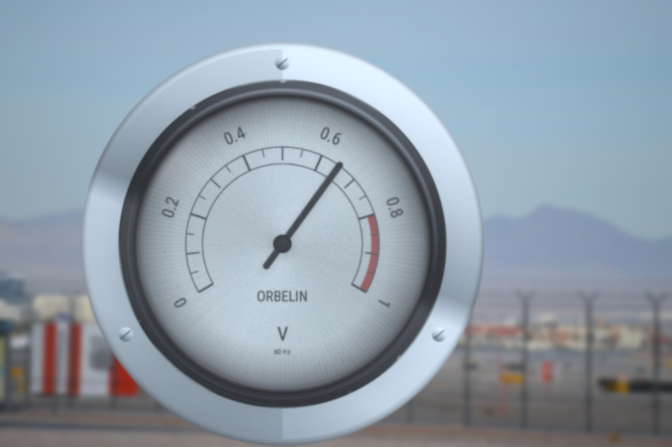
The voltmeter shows **0.65** V
